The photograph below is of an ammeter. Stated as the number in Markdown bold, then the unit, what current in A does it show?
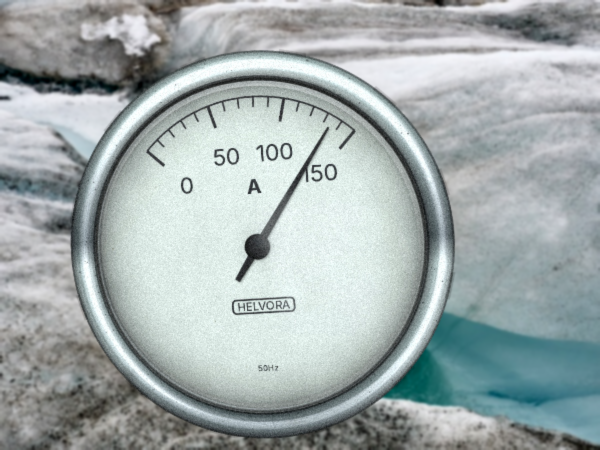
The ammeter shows **135** A
